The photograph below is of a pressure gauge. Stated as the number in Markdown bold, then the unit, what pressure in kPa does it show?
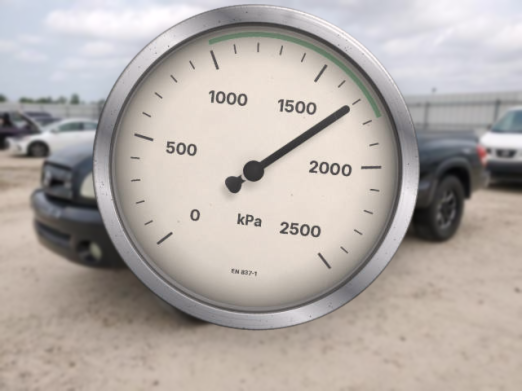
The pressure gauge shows **1700** kPa
